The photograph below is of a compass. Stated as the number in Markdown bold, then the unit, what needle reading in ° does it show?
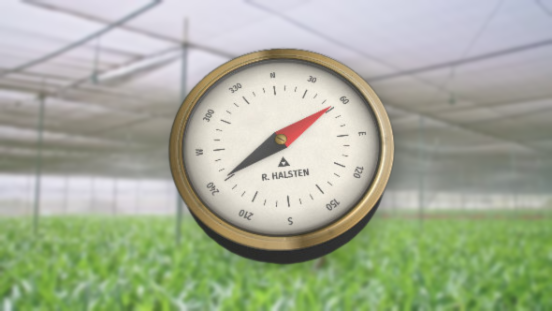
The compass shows **60** °
